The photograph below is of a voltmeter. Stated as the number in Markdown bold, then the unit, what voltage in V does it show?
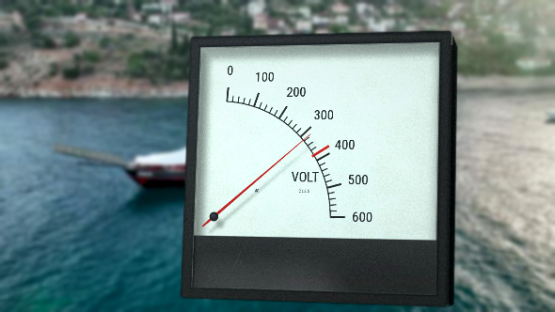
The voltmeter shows **320** V
